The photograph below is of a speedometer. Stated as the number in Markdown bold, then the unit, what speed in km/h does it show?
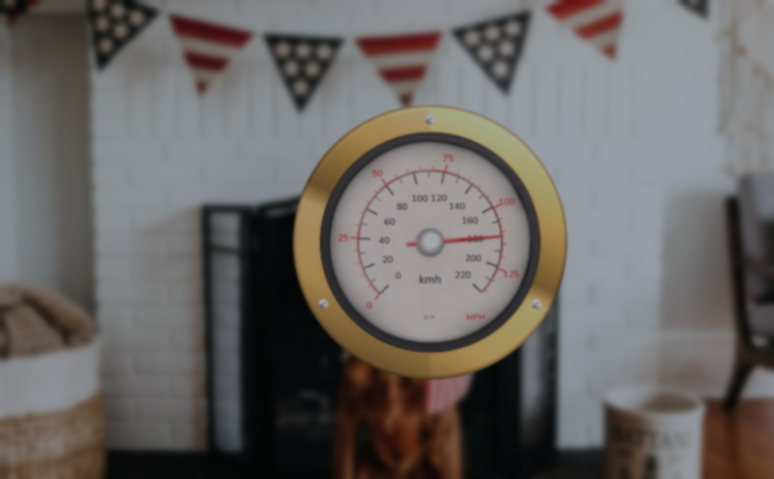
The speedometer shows **180** km/h
